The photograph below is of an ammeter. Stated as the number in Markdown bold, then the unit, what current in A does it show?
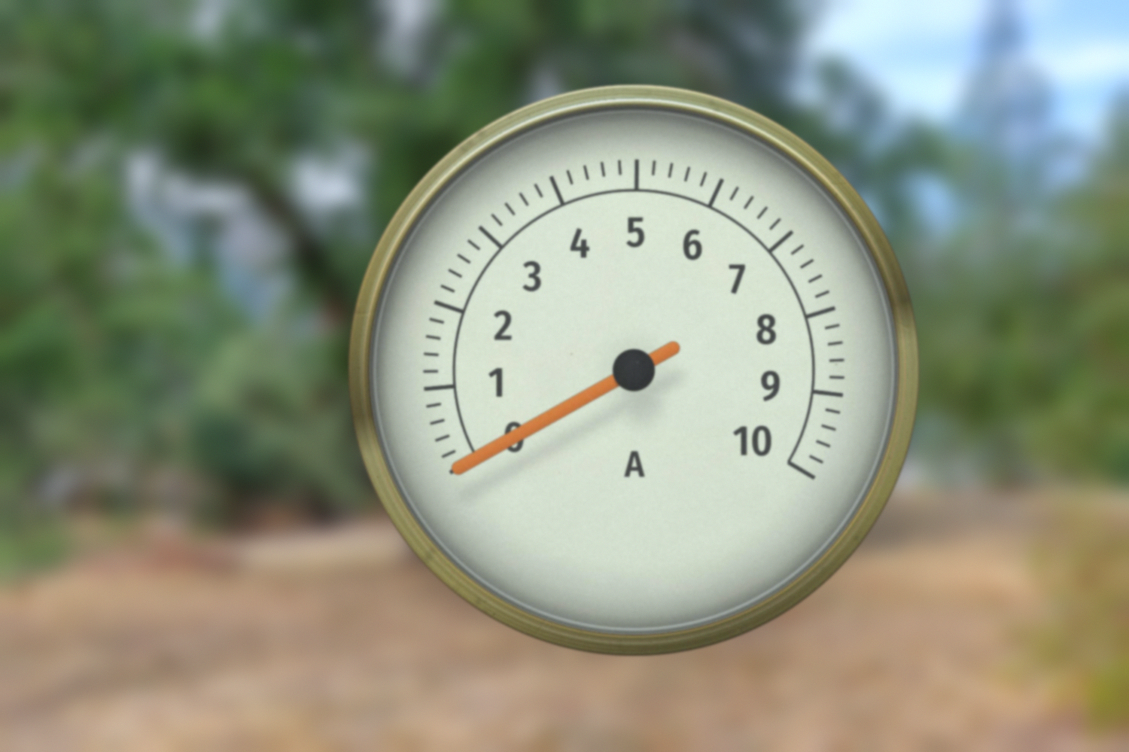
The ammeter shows **0** A
